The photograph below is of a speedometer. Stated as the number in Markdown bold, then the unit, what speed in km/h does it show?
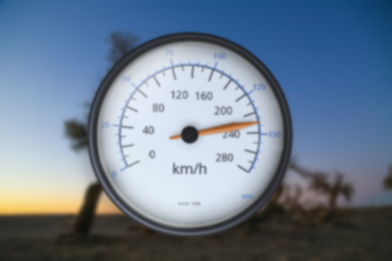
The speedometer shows **230** km/h
